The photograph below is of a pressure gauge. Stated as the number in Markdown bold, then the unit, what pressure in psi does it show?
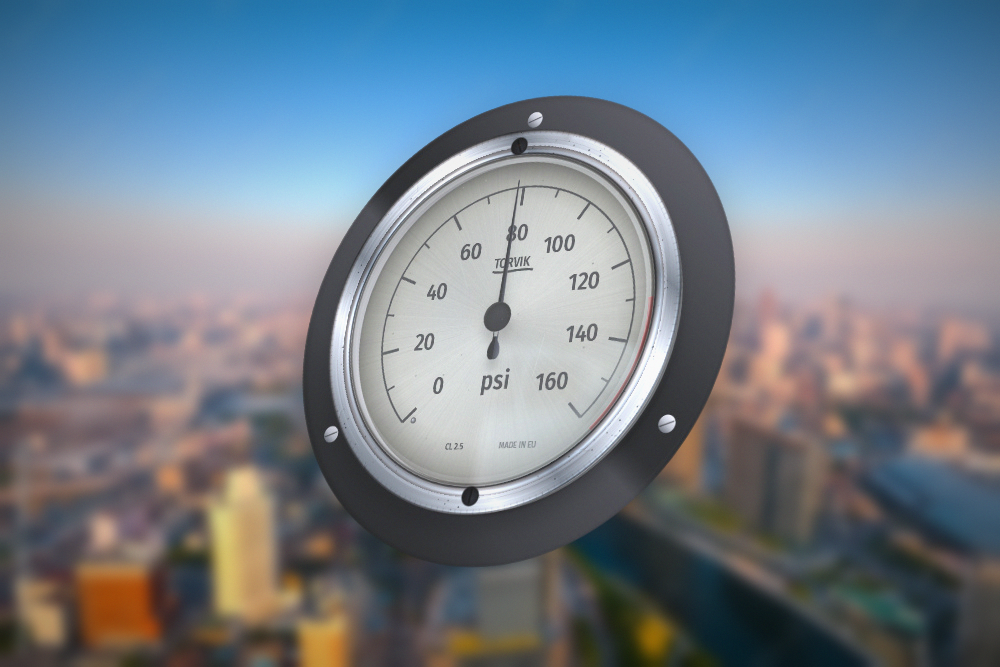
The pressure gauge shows **80** psi
